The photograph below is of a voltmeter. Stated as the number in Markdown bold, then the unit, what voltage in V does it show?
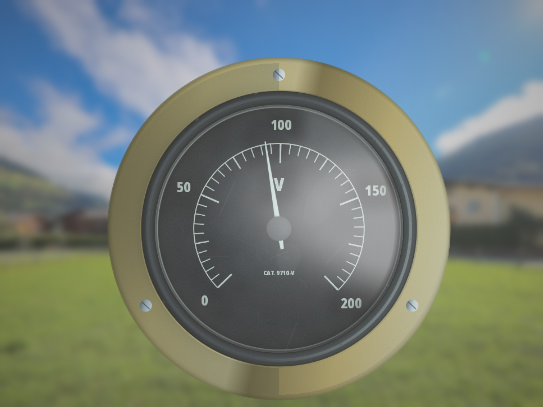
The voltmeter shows **92.5** V
